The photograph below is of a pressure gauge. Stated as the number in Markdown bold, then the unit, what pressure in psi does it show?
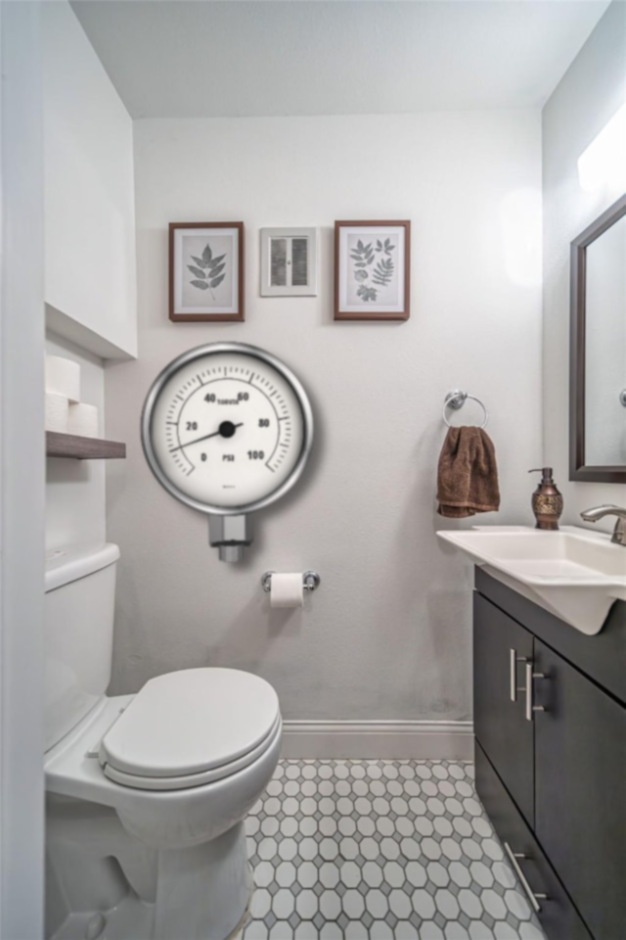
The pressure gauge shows **10** psi
